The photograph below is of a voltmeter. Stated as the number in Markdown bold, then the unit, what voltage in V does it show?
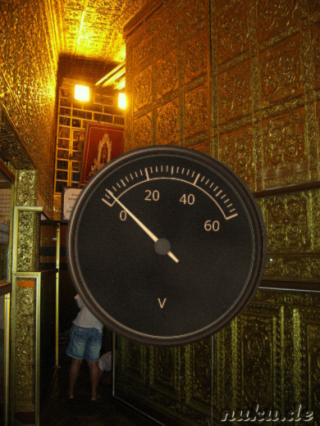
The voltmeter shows **4** V
